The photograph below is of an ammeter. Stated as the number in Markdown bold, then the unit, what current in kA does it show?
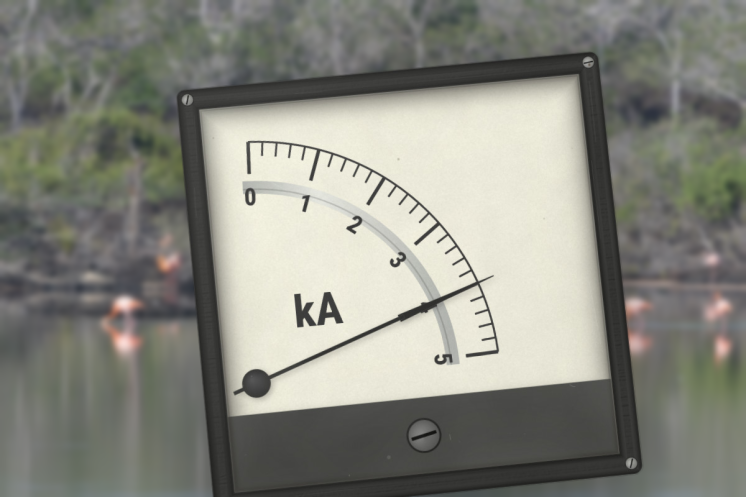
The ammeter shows **4** kA
